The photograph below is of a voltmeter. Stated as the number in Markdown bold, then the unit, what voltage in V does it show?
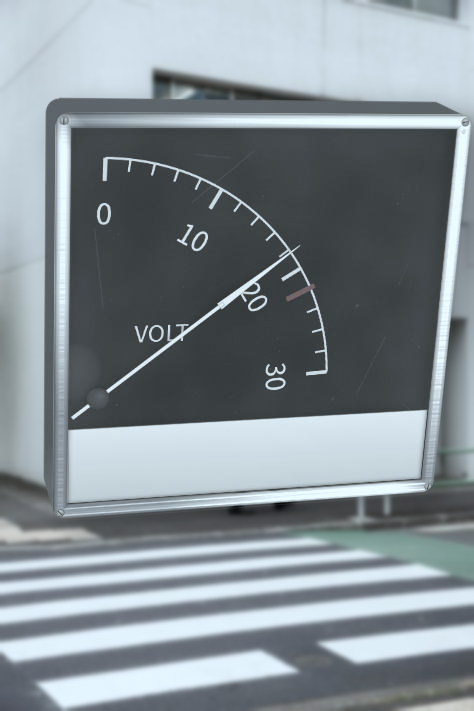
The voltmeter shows **18** V
